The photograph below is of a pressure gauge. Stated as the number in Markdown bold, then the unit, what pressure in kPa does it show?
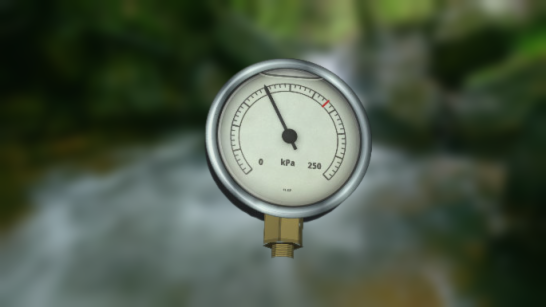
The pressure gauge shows **100** kPa
